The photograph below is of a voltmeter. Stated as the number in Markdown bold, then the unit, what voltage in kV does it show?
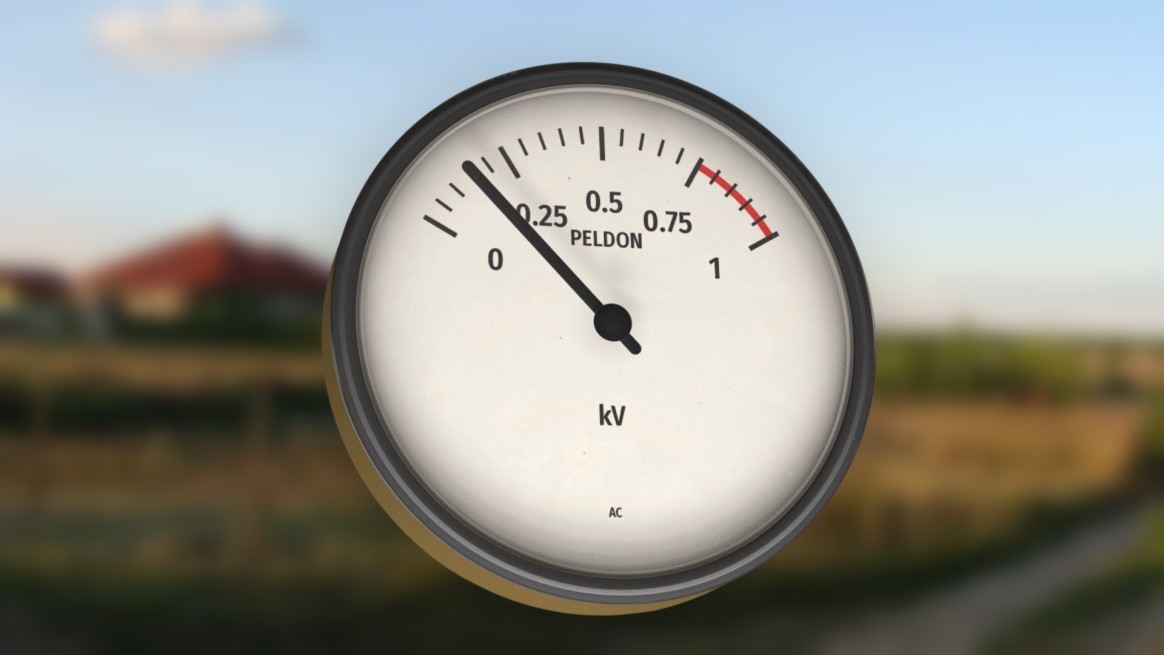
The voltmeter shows **0.15** kV
